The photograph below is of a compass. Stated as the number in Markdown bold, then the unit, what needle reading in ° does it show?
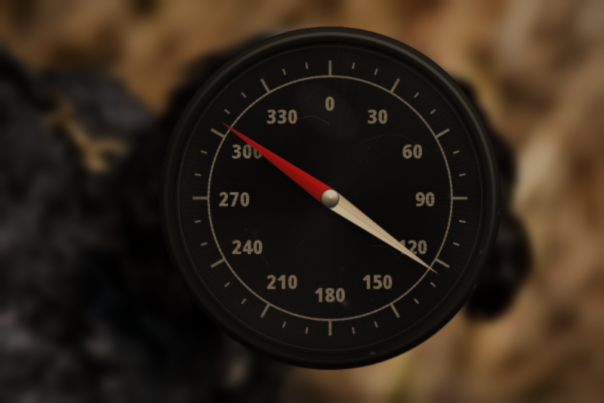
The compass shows **305** °
